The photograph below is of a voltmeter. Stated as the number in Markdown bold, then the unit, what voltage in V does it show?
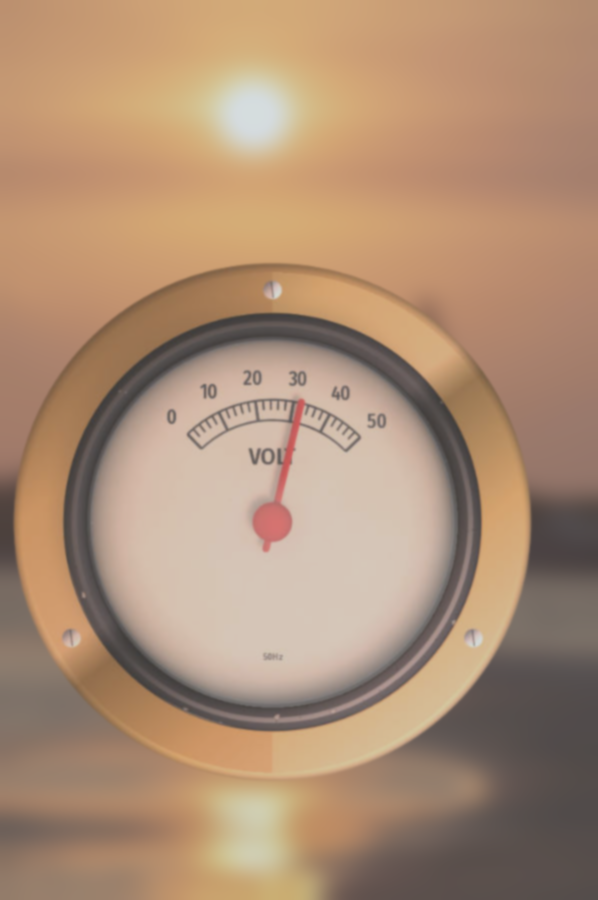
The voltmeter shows **32** V
